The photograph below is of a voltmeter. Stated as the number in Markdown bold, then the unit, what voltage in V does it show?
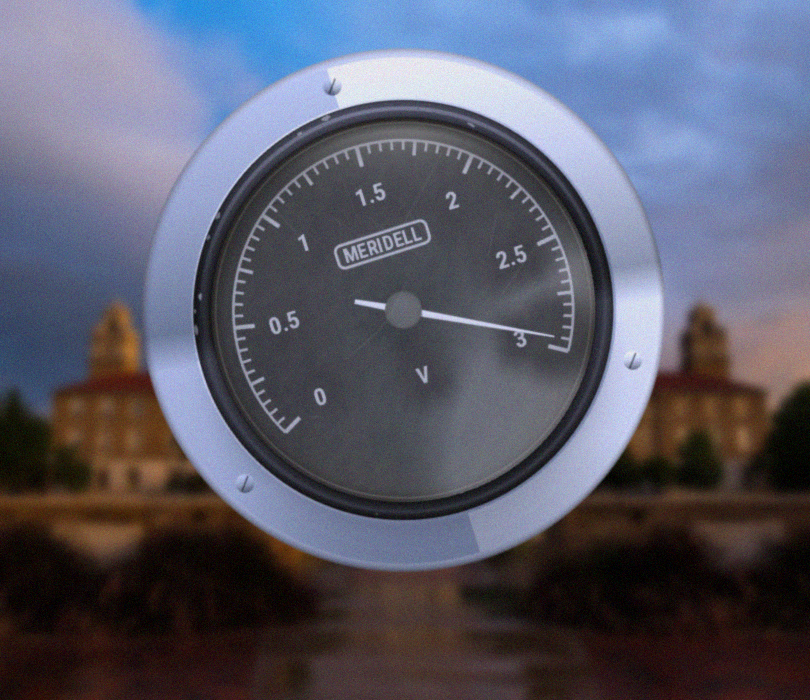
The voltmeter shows **2.95** V
